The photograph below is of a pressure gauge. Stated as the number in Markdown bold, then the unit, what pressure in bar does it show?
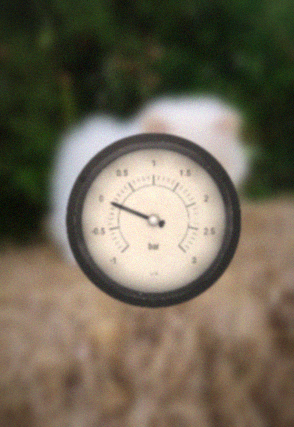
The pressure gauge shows **0** bar
